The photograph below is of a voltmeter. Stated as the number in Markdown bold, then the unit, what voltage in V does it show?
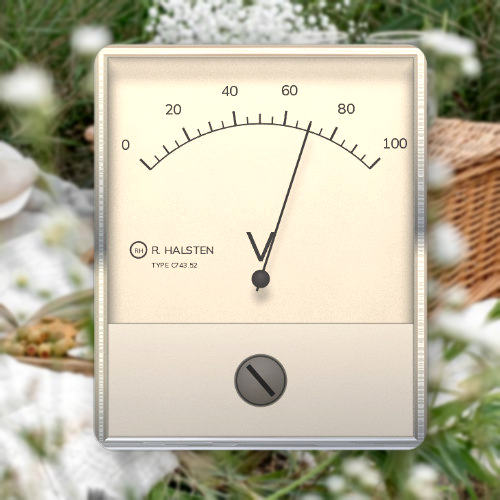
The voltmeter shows **70** V
